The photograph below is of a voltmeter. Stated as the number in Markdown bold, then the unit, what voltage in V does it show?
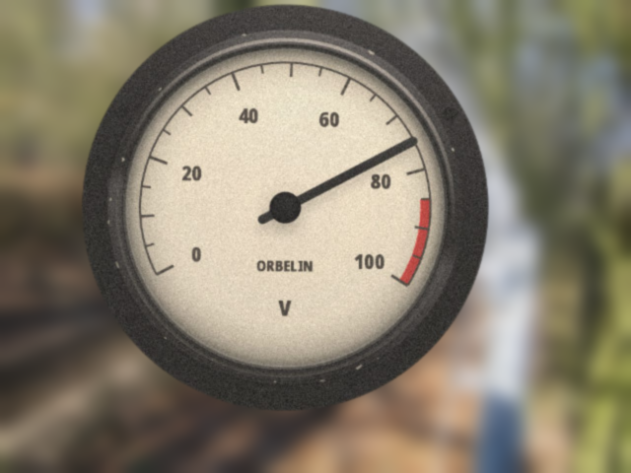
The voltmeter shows **75** V
